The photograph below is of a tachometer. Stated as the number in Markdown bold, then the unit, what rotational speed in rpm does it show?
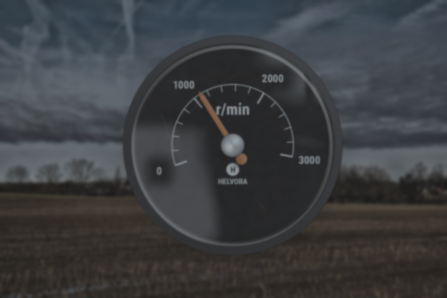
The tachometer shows **1100** rpm
